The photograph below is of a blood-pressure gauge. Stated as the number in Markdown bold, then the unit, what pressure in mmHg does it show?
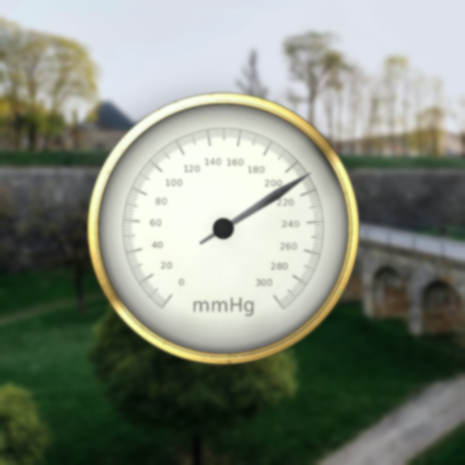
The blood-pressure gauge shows **210** mmHg
